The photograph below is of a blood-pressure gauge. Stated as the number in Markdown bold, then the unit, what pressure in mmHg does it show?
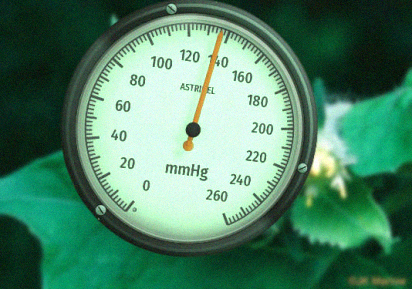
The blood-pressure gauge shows **136** mmHg
